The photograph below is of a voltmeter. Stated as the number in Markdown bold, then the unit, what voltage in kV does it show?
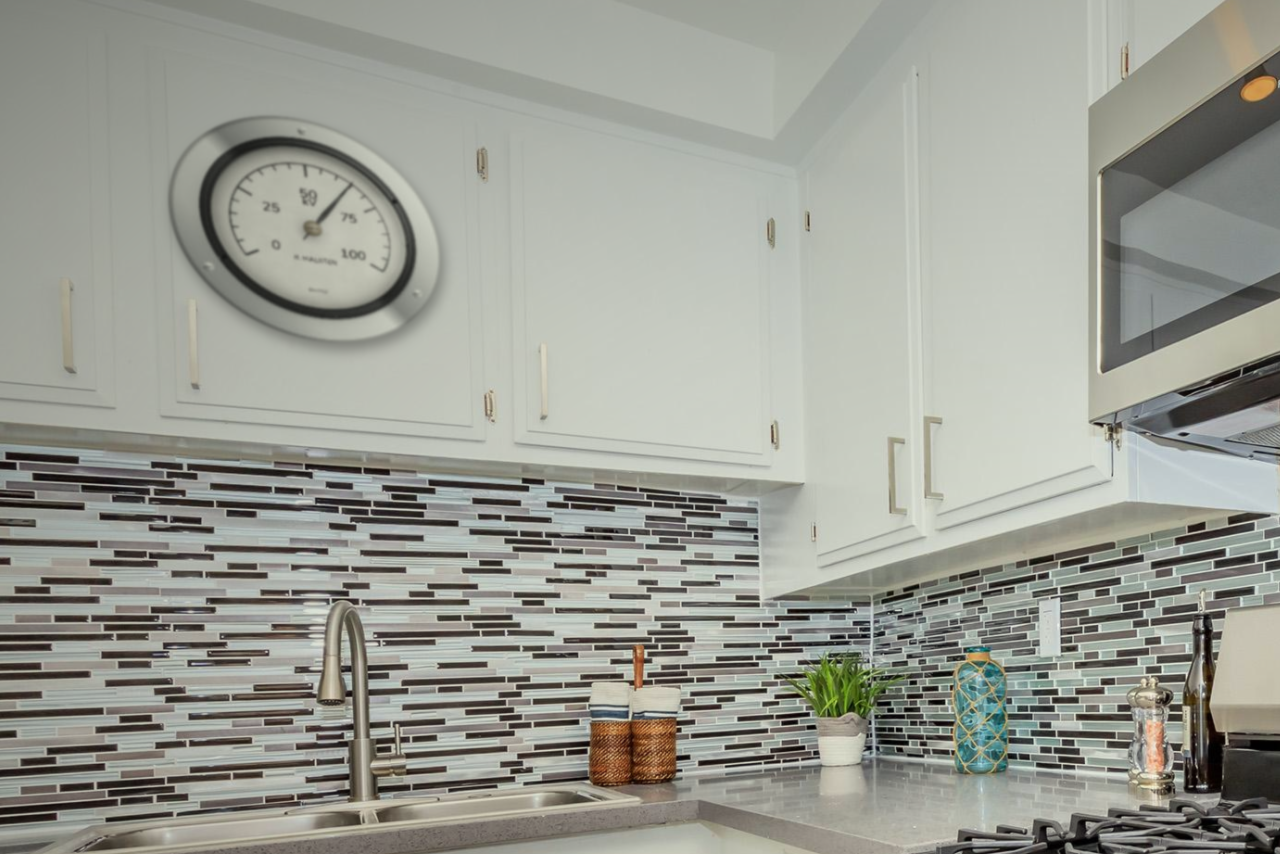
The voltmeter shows **65** kV
